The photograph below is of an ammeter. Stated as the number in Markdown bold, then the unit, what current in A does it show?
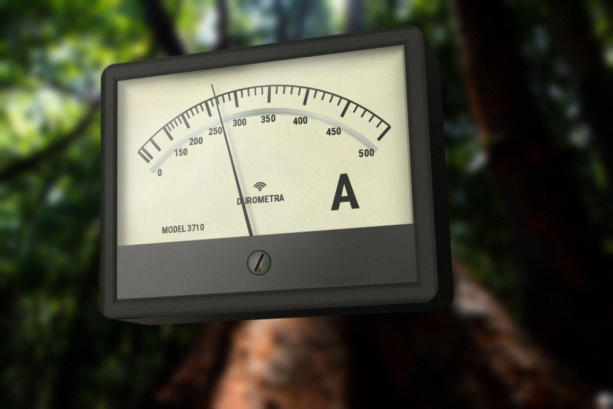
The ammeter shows **270** A
